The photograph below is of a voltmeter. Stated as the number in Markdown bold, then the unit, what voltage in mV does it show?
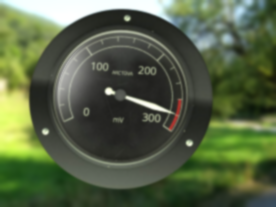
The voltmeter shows **280** mV
